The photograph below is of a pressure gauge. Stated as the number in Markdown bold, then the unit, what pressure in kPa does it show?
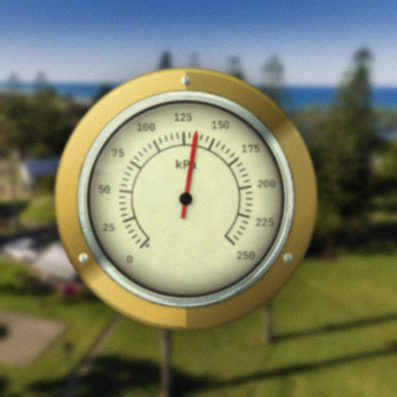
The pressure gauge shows **135** kPa
